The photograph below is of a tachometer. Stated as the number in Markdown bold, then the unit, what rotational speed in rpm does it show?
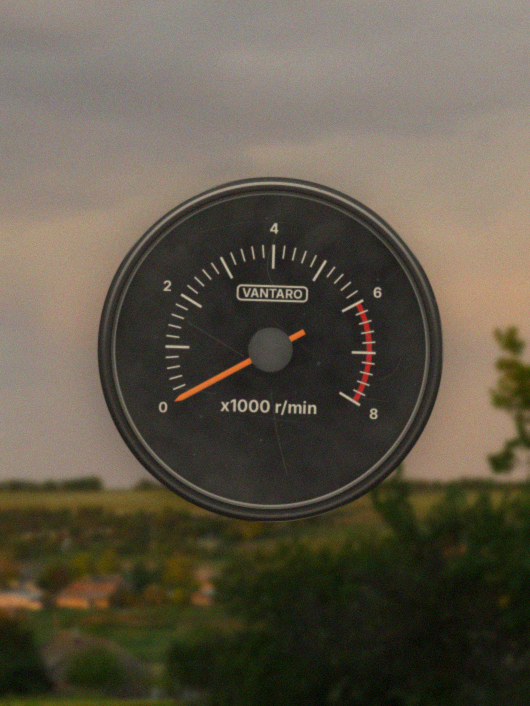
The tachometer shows **0** rpm
